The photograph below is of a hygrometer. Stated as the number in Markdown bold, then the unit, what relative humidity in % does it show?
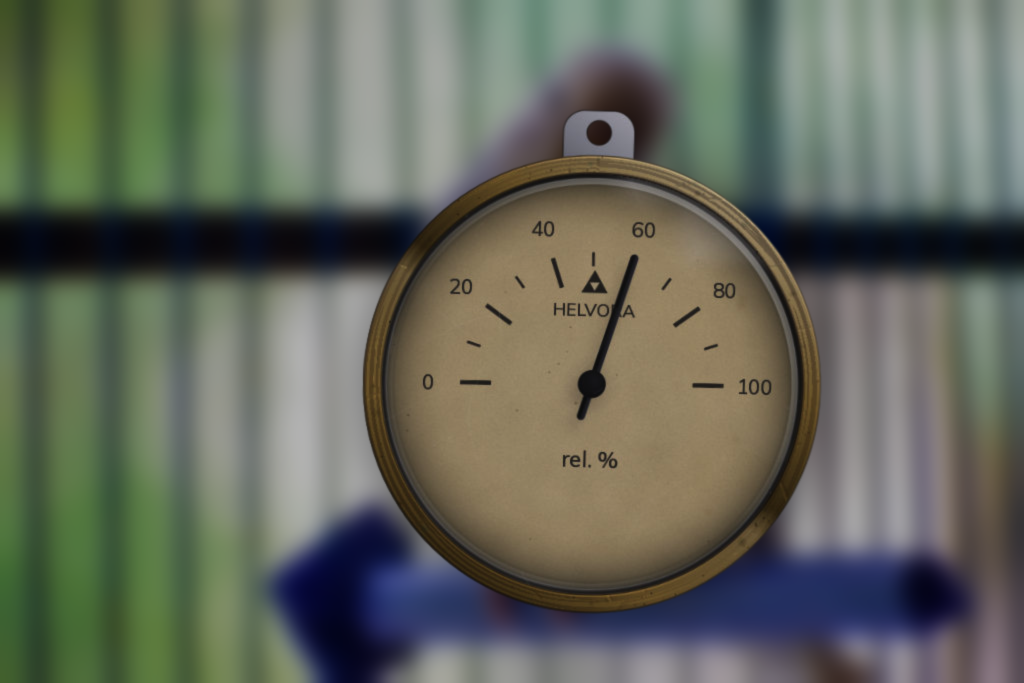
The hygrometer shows **60** %
